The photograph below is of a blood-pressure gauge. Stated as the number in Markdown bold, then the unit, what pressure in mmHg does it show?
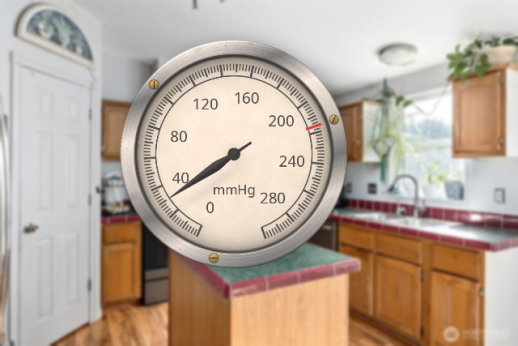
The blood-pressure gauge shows **30** mmHg
